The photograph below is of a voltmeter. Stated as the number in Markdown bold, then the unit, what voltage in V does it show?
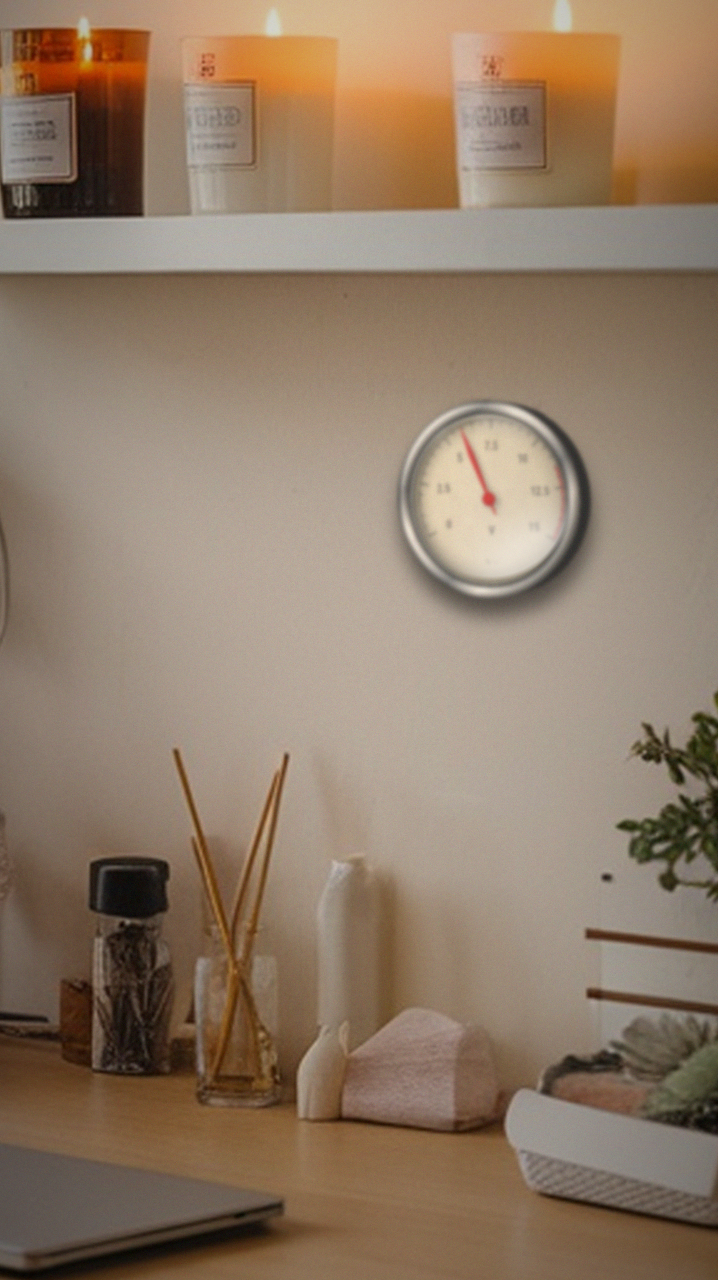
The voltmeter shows **6** V
